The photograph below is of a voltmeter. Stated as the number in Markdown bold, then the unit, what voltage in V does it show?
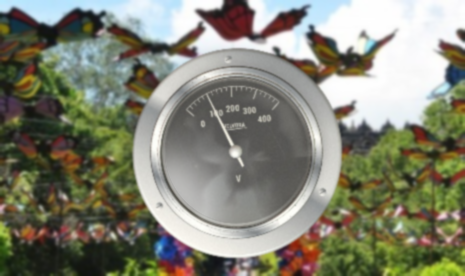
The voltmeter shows **100** V
